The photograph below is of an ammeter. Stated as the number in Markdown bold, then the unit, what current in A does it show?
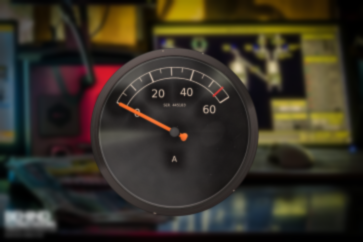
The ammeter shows **0** A
